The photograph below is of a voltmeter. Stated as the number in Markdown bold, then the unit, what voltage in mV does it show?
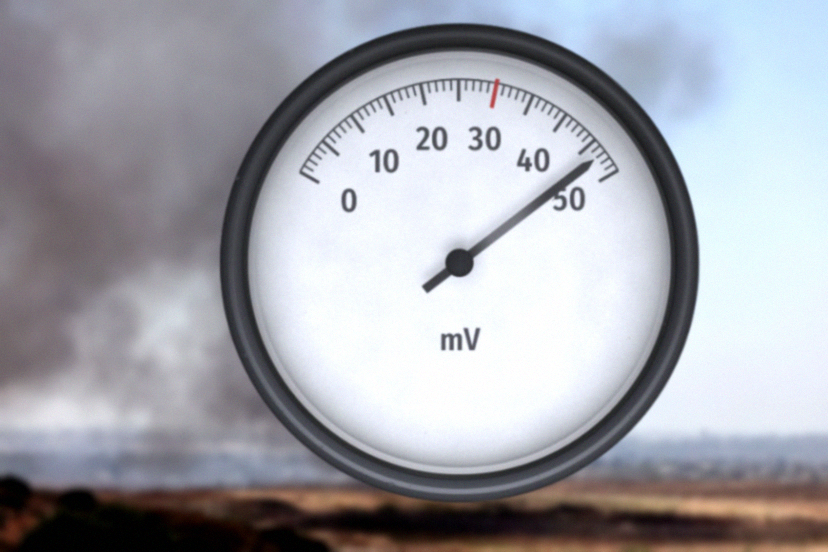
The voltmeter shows **47** mV
